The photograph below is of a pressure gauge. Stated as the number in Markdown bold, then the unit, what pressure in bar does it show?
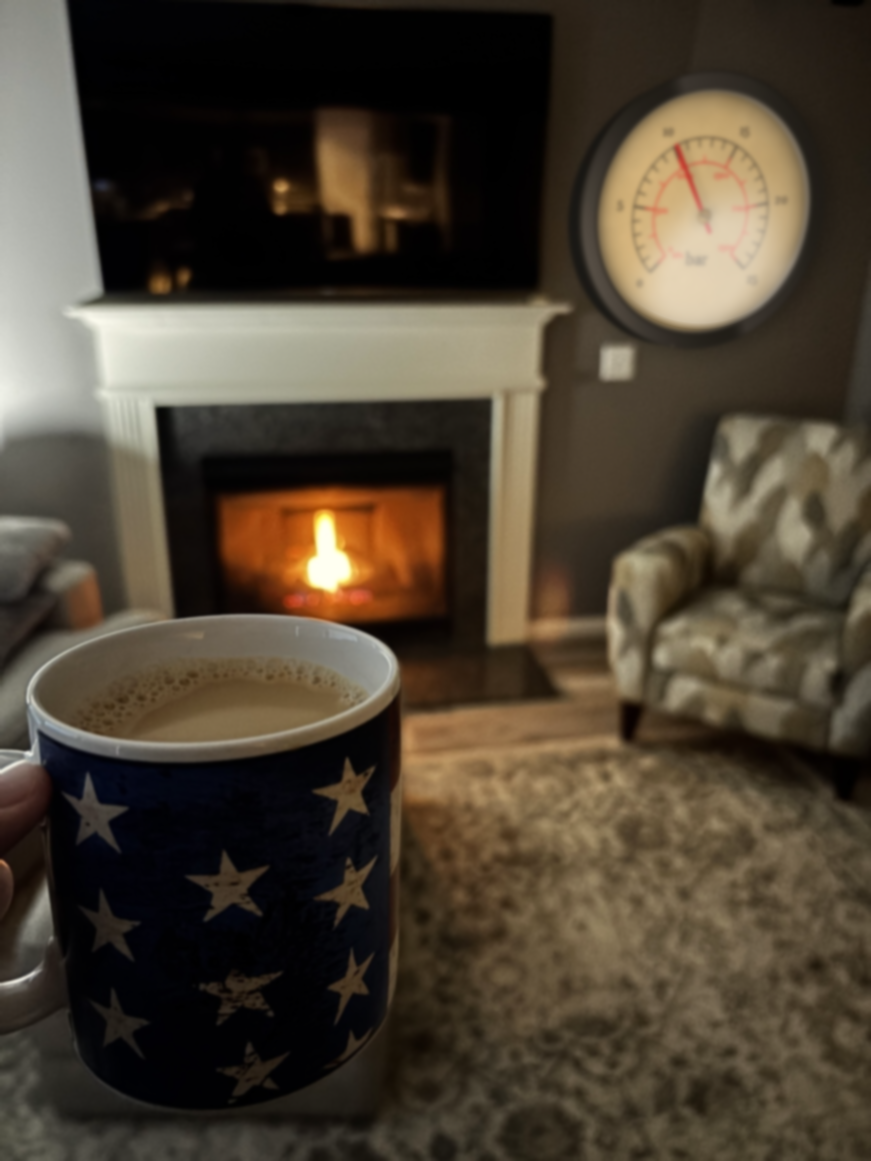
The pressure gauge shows **10** bar
